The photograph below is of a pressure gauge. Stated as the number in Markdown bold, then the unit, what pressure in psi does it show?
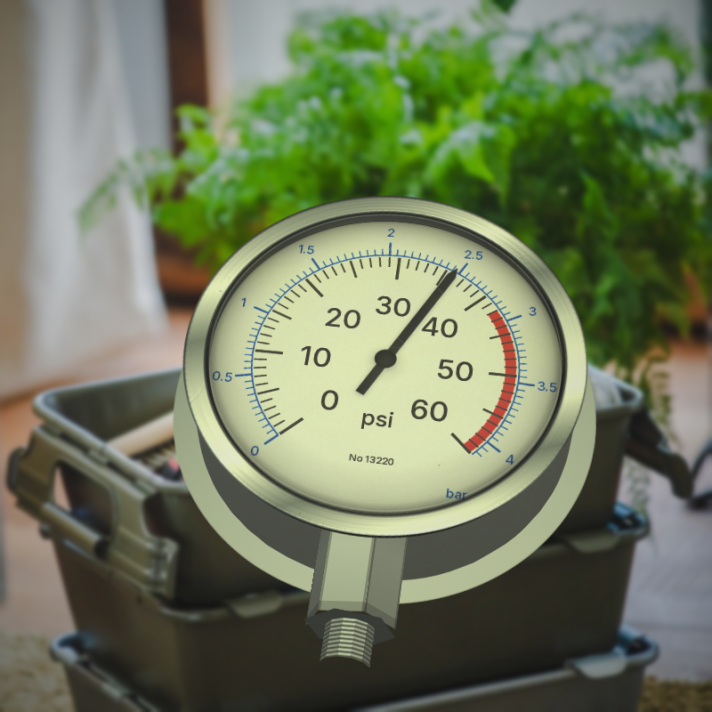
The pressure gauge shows **36** psi
